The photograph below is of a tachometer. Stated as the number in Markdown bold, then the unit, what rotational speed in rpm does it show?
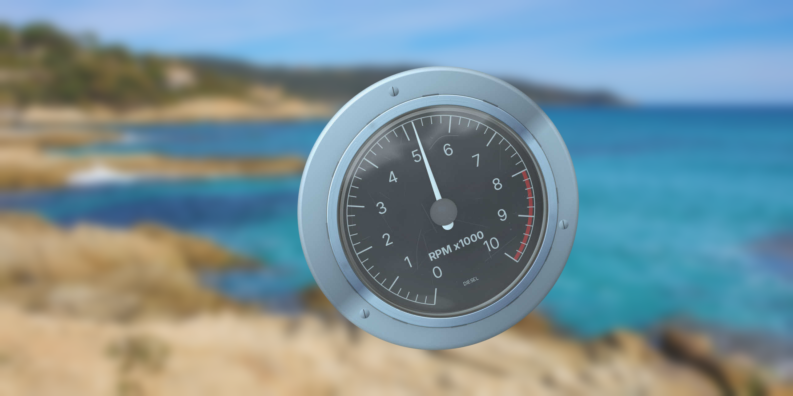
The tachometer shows **5200** rpm
